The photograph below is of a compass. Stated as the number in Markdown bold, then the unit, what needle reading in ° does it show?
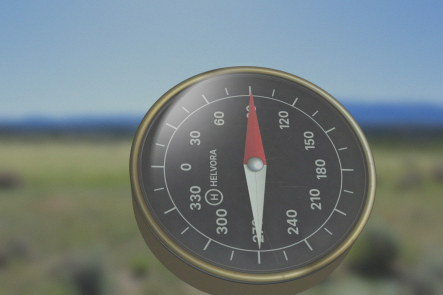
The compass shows **90** °
